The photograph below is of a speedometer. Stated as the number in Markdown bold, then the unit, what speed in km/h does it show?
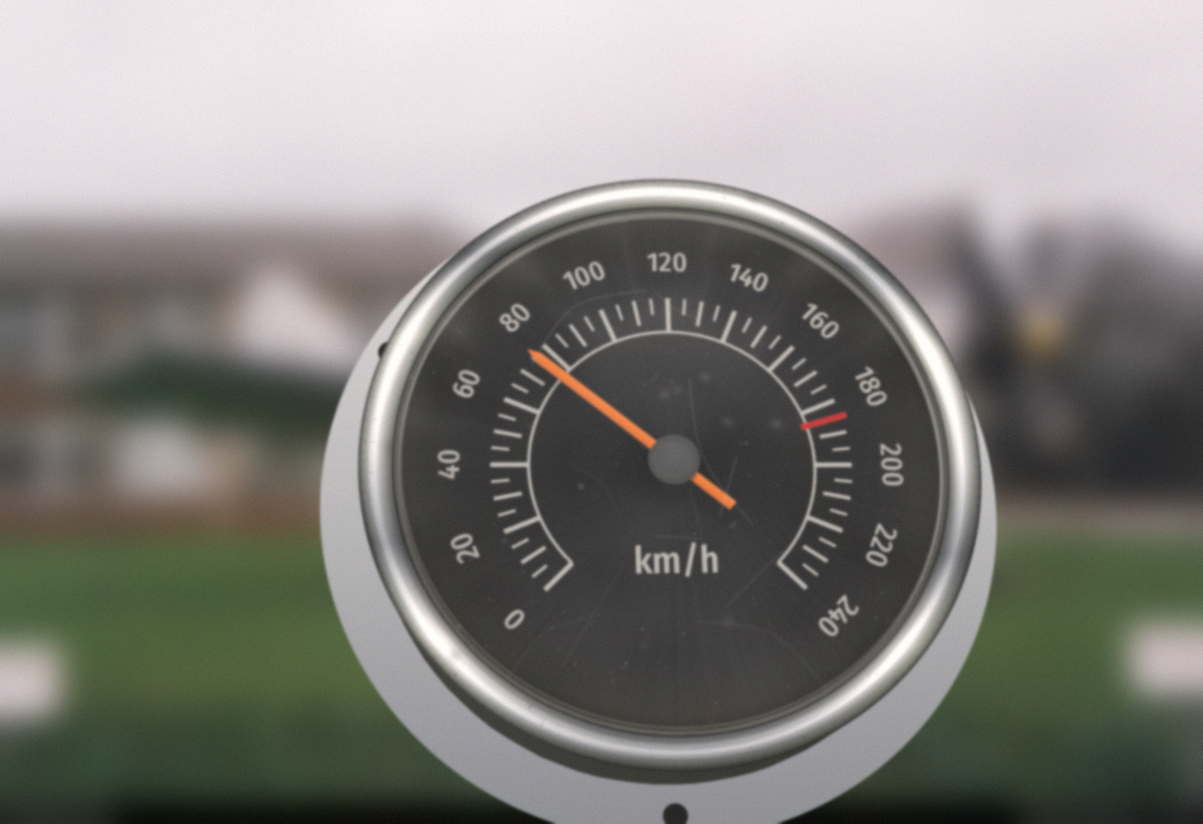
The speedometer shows **75** km/h
